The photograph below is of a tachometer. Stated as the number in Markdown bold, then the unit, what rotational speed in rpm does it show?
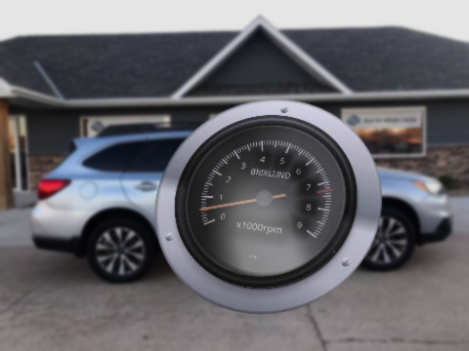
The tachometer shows **500** rpm
